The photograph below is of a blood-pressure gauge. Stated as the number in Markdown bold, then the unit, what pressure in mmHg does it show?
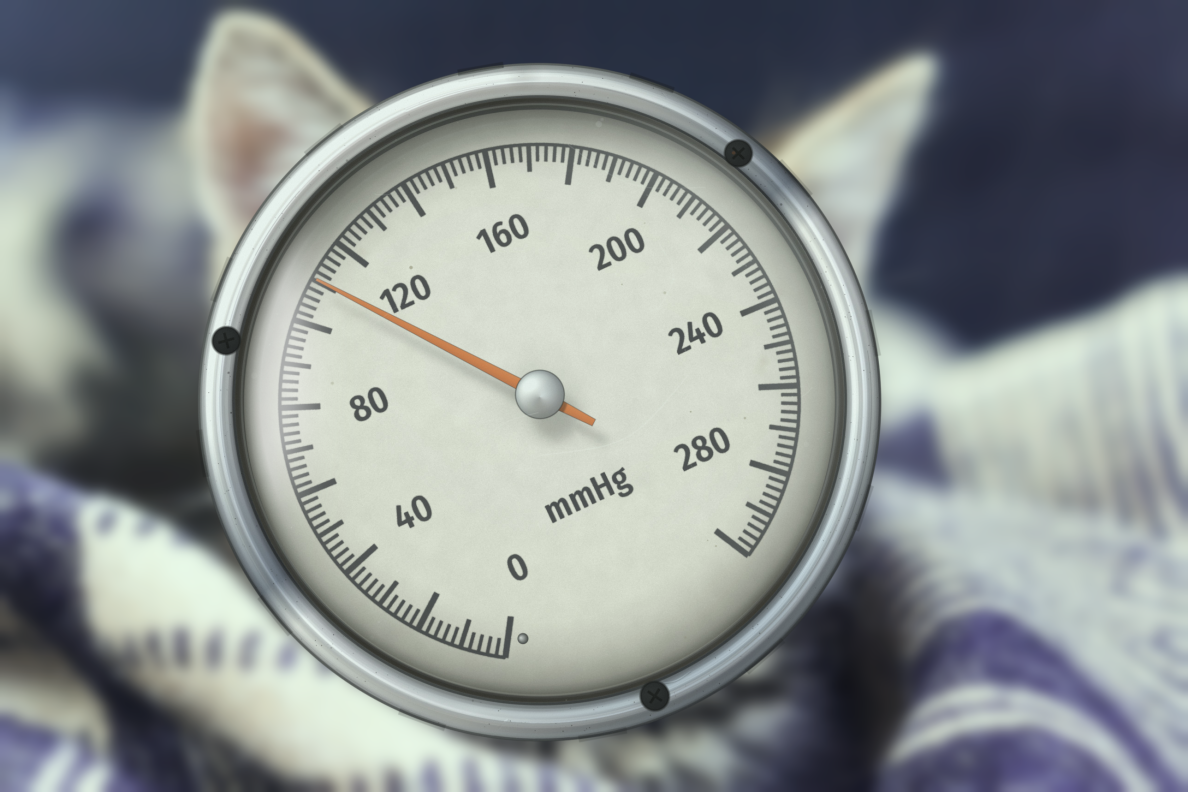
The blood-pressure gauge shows **110** mmHg
